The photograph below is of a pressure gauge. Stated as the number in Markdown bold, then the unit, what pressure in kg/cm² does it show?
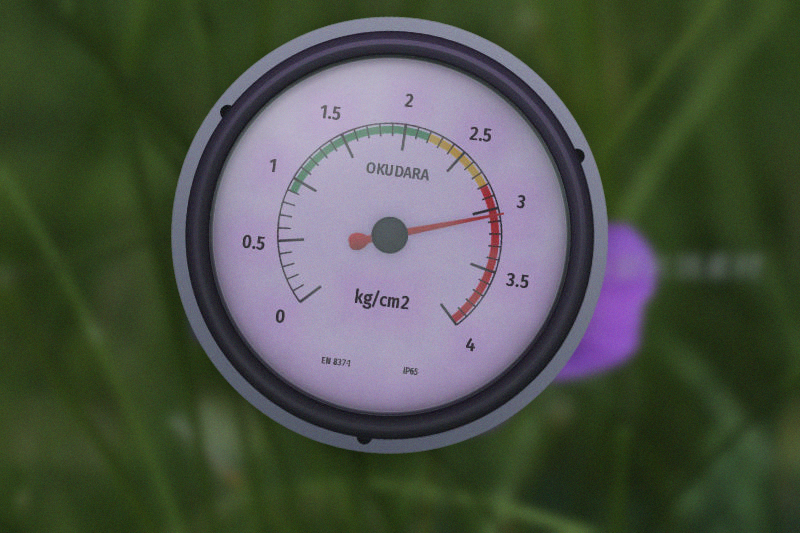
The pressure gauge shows **3.05** kg/cm²
